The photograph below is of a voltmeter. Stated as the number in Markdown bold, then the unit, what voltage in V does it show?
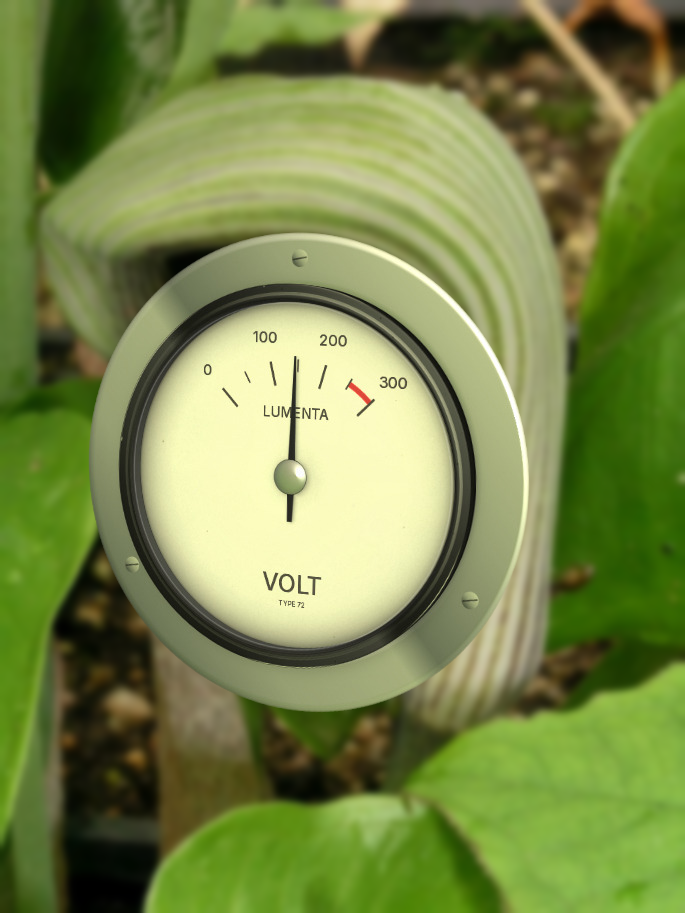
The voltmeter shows **150** V
